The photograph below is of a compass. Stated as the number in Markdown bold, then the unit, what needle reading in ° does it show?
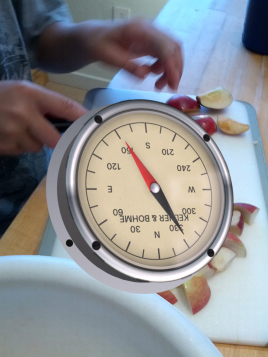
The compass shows **150** °
